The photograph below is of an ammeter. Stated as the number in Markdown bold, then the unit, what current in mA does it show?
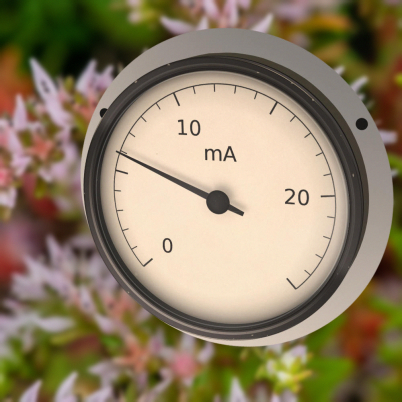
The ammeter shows **6** mA
